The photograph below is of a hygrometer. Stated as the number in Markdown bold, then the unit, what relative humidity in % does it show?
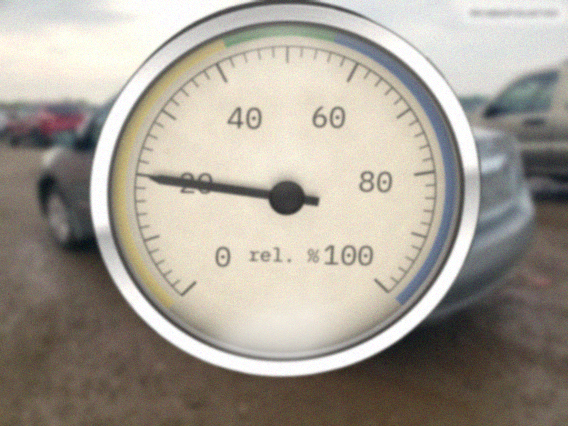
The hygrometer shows **20** %
